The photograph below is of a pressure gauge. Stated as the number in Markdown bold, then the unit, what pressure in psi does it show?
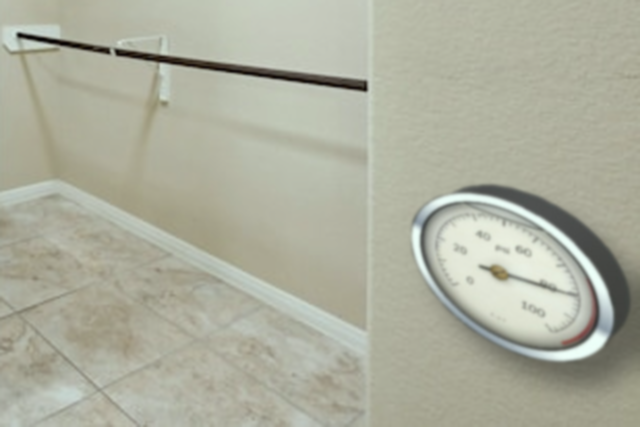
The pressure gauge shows **80** psi
